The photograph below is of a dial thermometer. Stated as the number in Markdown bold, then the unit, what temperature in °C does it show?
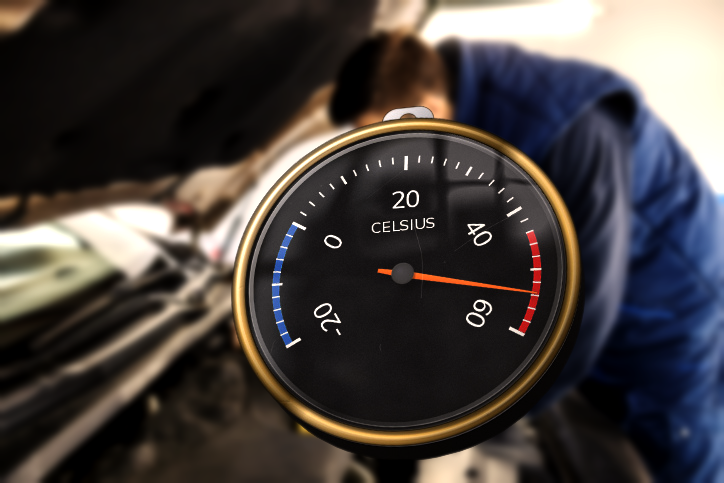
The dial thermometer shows **54** °C
